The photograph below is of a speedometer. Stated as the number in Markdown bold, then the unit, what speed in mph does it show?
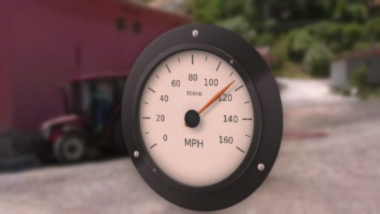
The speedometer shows **115** mph
